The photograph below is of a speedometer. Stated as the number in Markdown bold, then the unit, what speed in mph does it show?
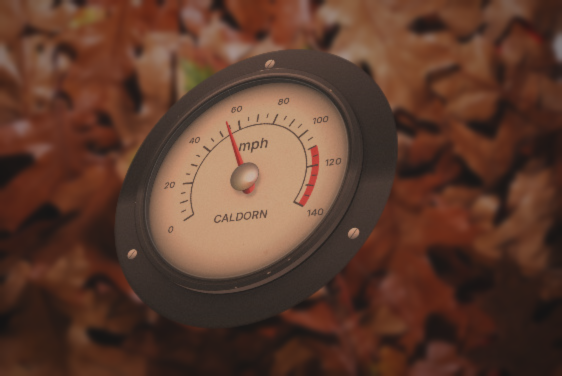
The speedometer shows **55** mph
